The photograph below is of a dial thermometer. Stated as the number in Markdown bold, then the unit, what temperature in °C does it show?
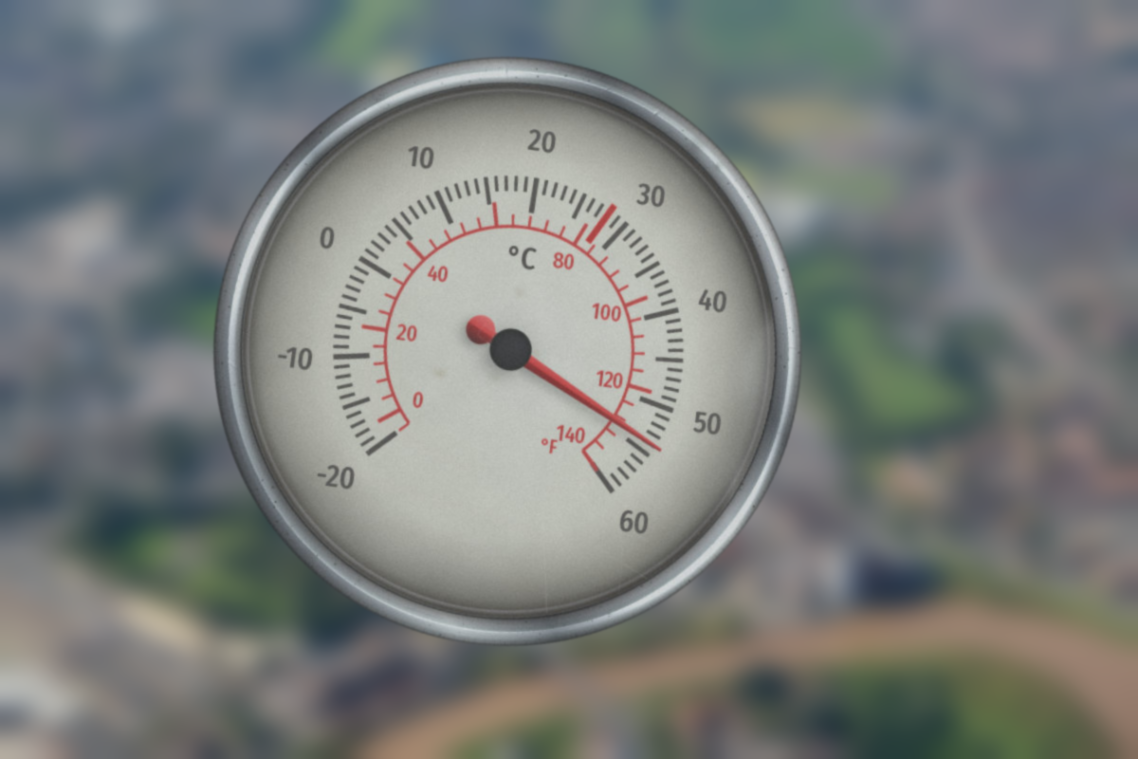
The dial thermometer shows **54** °C
